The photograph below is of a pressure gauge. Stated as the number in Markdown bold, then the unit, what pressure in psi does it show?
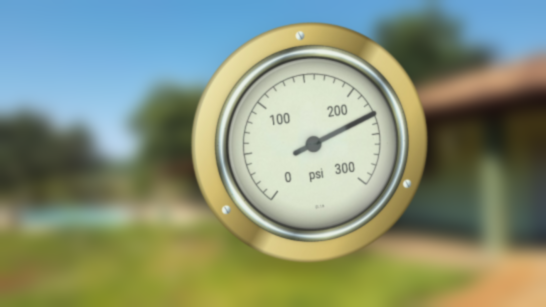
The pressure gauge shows **230** psi
